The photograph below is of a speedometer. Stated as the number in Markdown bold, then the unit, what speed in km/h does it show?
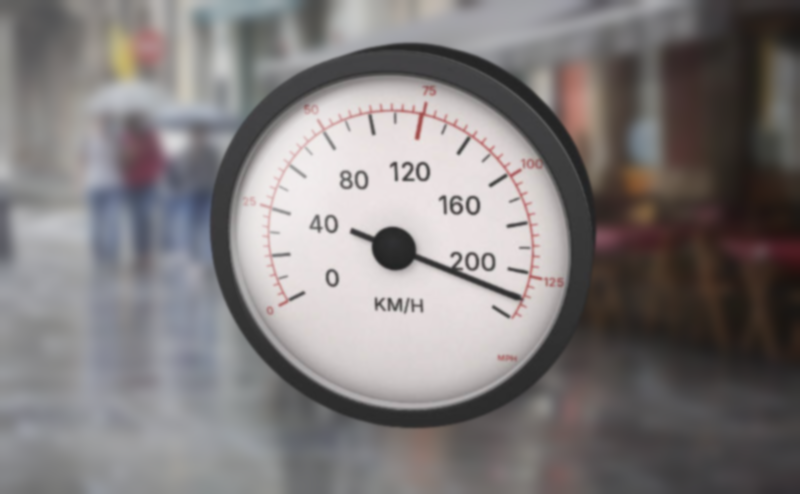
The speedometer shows **210** km/h
